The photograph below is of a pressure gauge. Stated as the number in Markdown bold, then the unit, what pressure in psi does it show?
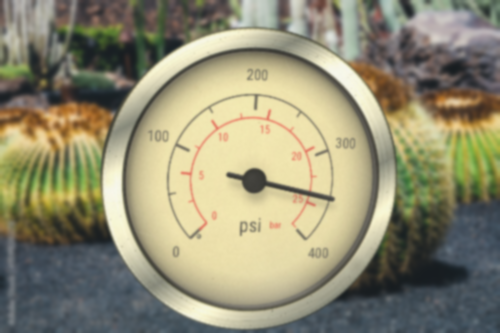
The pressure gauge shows **350** psi
